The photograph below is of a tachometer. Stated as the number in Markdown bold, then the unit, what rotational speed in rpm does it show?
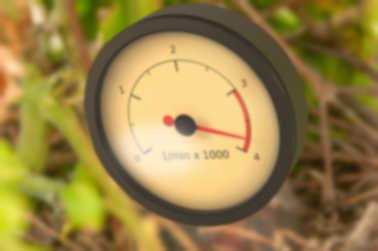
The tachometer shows **3750** rpm
